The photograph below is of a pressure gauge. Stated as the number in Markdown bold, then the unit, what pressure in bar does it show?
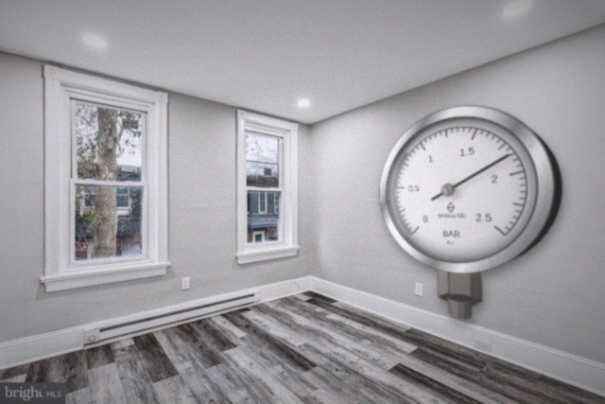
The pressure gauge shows **1.85** bar
